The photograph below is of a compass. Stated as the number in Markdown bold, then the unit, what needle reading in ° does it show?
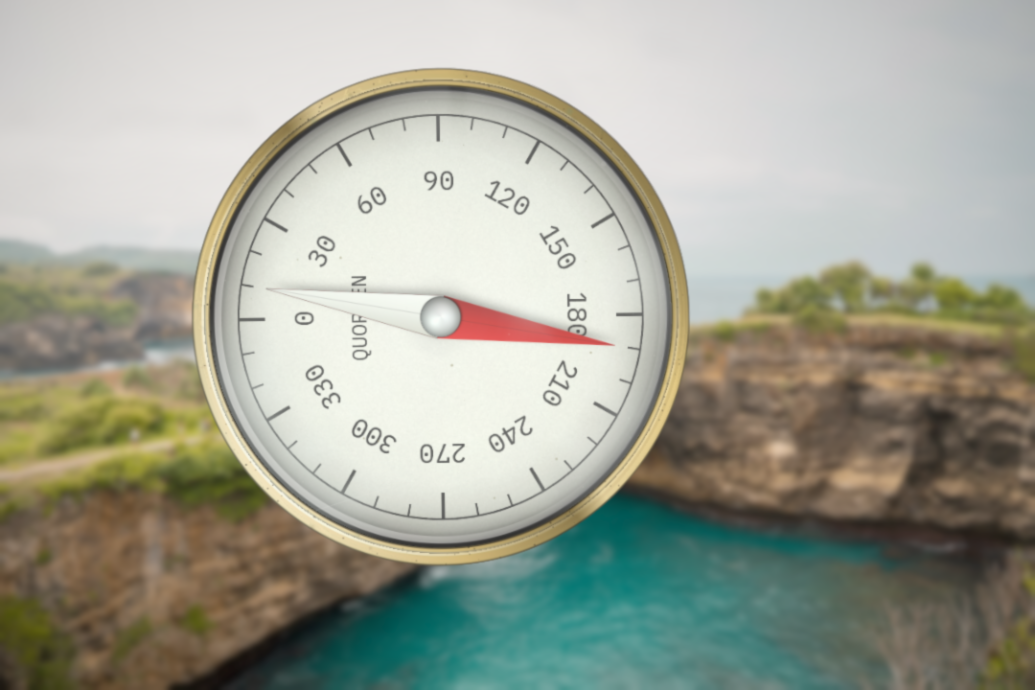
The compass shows **190** °
